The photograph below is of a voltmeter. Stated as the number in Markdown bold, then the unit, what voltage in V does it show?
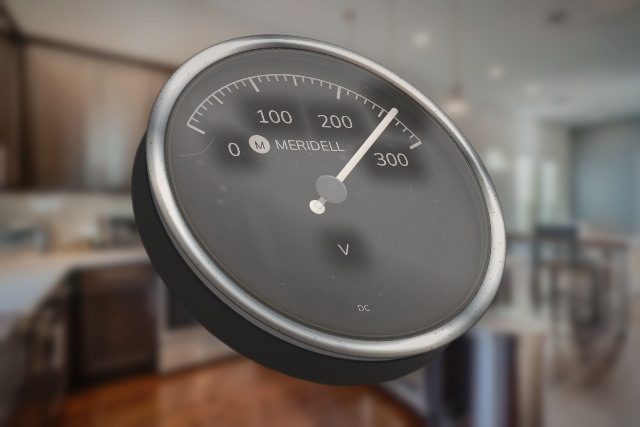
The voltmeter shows **260** V
